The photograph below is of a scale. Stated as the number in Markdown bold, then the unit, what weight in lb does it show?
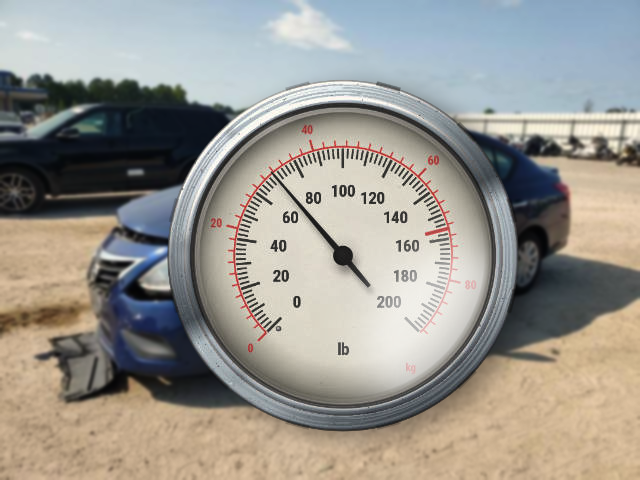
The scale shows **70** lb
